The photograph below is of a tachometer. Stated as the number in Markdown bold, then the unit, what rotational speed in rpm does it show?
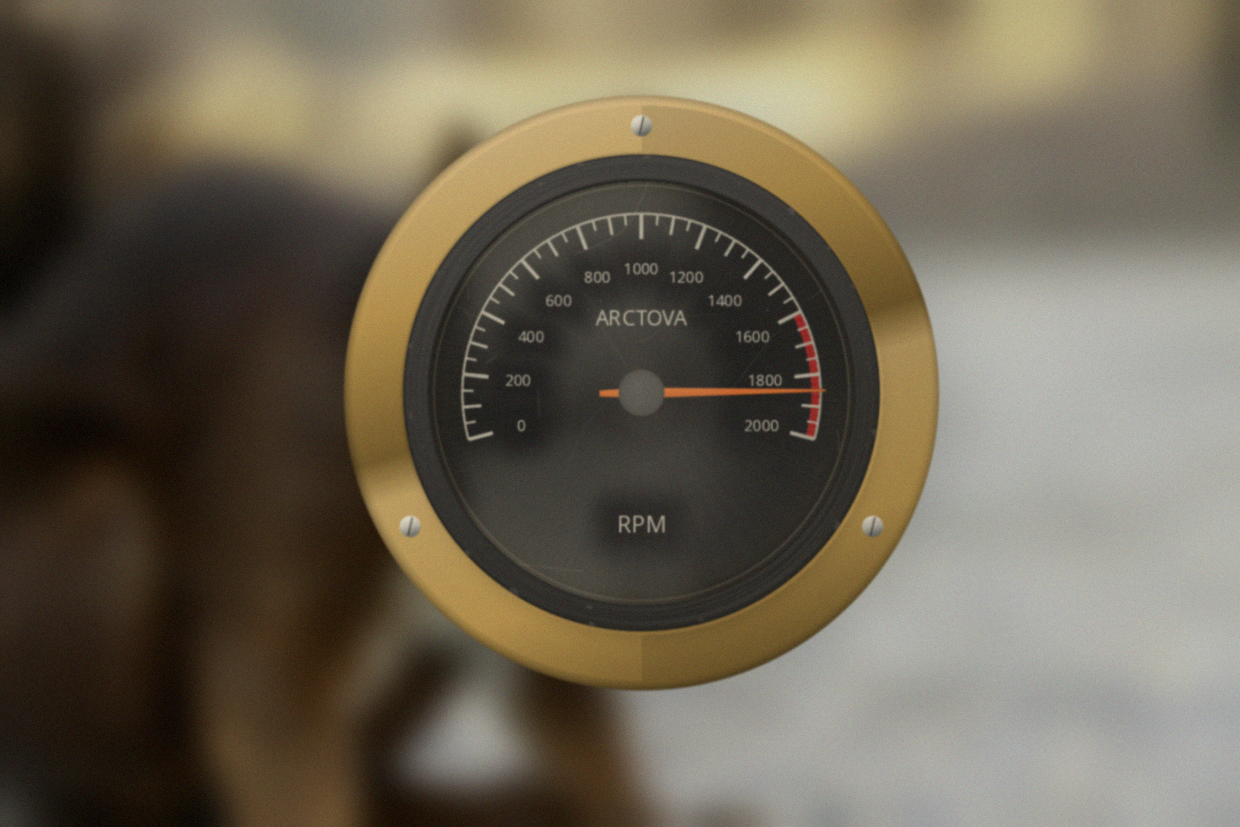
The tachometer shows **1850** rpm
